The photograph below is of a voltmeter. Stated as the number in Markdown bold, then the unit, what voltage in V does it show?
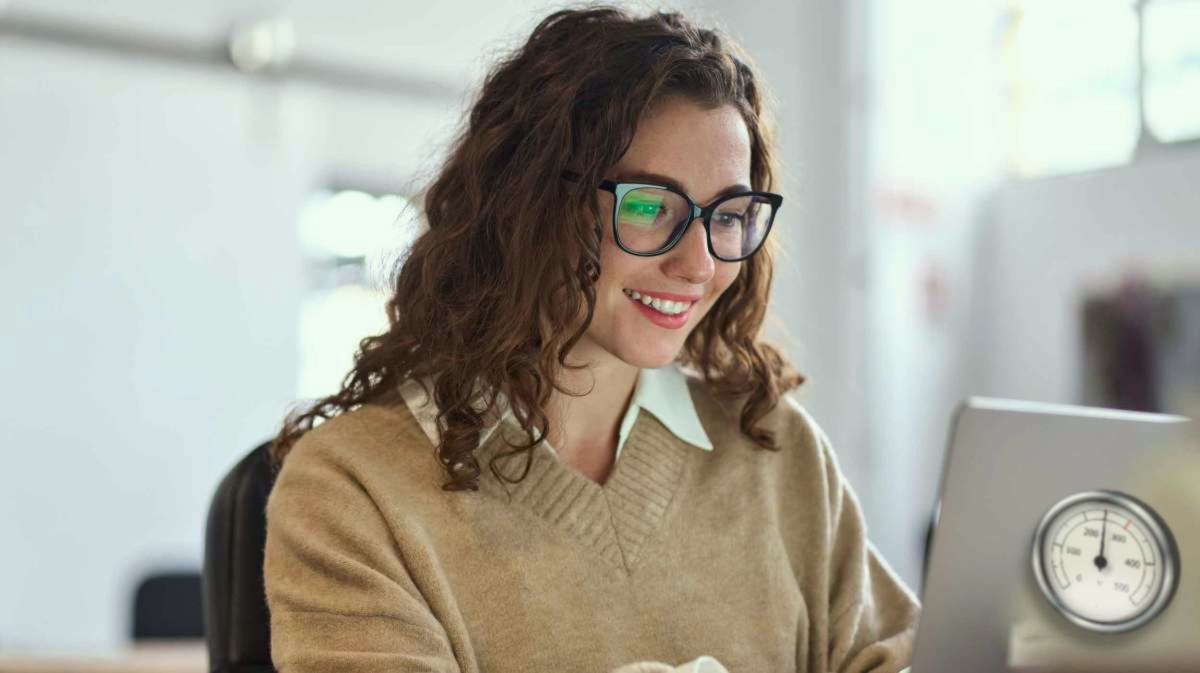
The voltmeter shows **250** V
